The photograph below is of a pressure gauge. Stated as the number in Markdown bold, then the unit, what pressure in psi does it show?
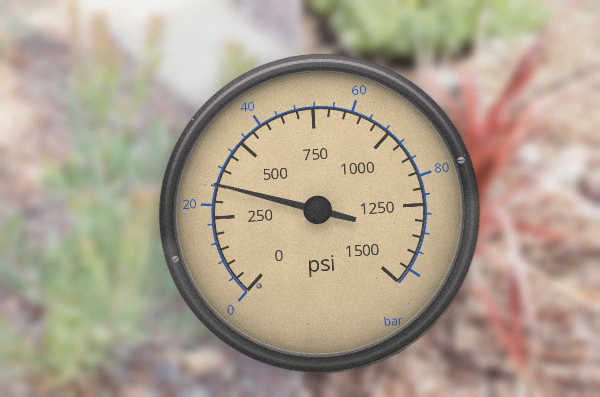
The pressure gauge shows **350** psi
